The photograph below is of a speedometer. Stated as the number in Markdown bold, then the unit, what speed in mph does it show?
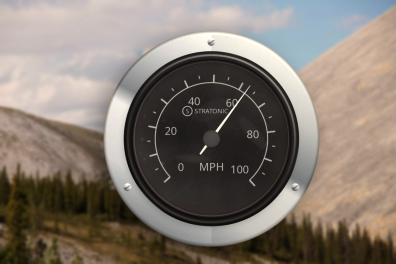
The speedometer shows **62.5** mph
